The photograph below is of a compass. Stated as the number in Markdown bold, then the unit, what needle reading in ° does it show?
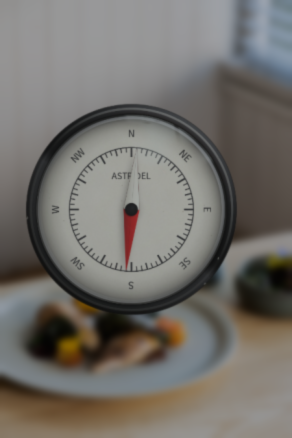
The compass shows **185** °
